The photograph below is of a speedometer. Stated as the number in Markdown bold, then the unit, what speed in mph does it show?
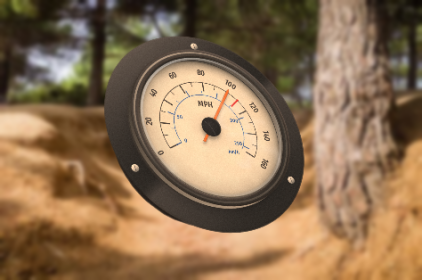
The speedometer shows **100** mph
